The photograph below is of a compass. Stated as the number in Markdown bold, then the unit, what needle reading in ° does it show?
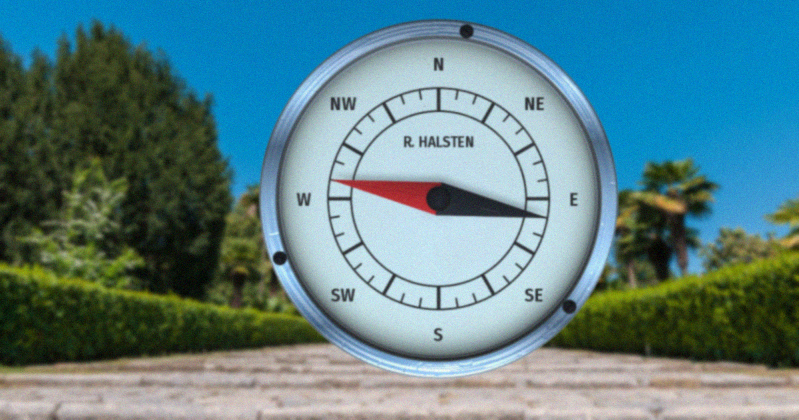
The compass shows **280** °
